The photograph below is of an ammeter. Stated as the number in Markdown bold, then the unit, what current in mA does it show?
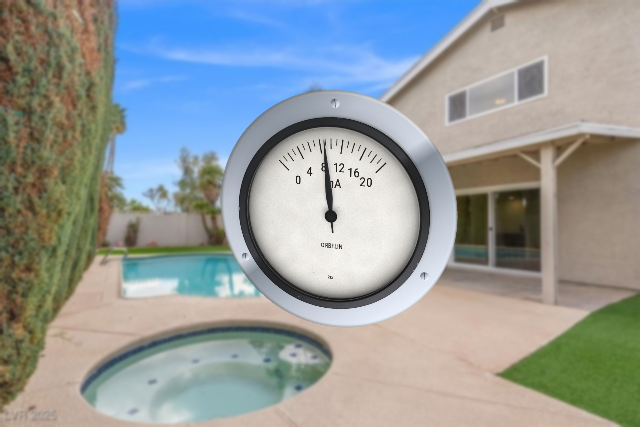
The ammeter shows **9** mA
